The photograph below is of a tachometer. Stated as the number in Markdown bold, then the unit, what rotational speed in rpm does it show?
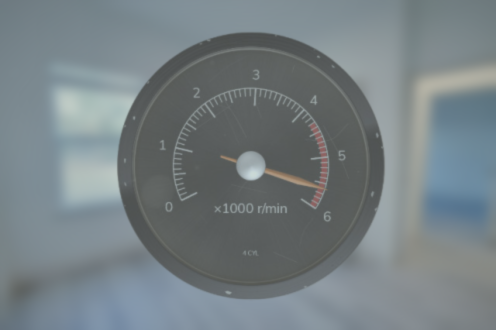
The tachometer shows **5600** rpm
